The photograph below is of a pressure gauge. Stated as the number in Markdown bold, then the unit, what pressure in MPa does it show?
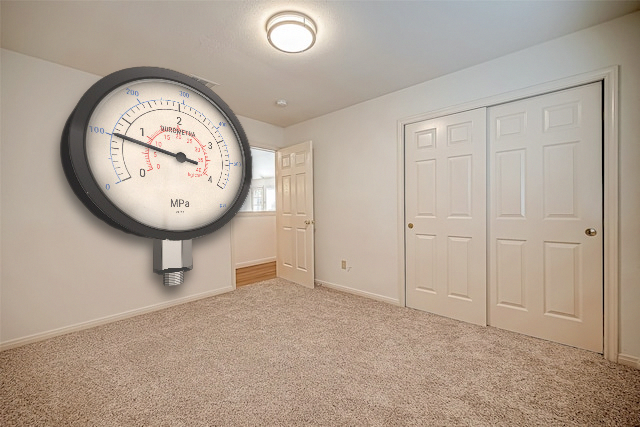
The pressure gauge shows **0.7** MPa
